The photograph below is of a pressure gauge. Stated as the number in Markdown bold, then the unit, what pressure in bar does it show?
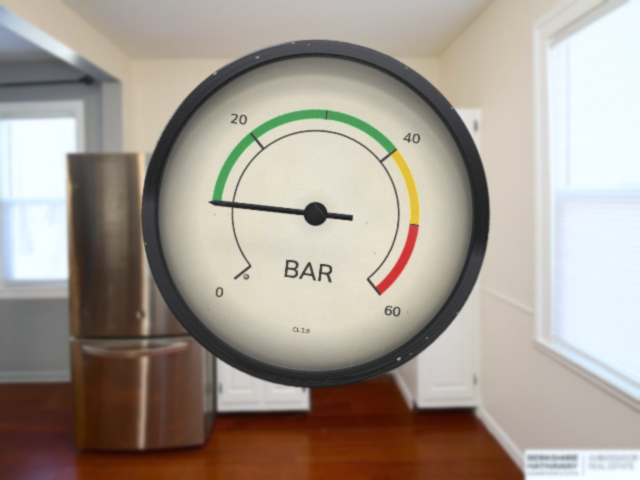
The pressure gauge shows **10** bar
